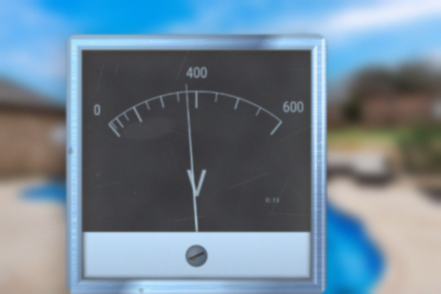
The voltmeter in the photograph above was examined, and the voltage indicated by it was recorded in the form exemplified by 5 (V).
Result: 375 (V)
